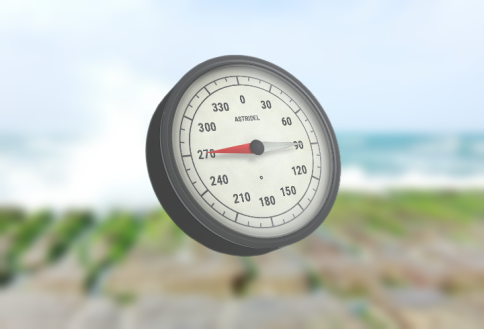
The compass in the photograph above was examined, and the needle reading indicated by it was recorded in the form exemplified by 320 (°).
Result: 270 (°)
